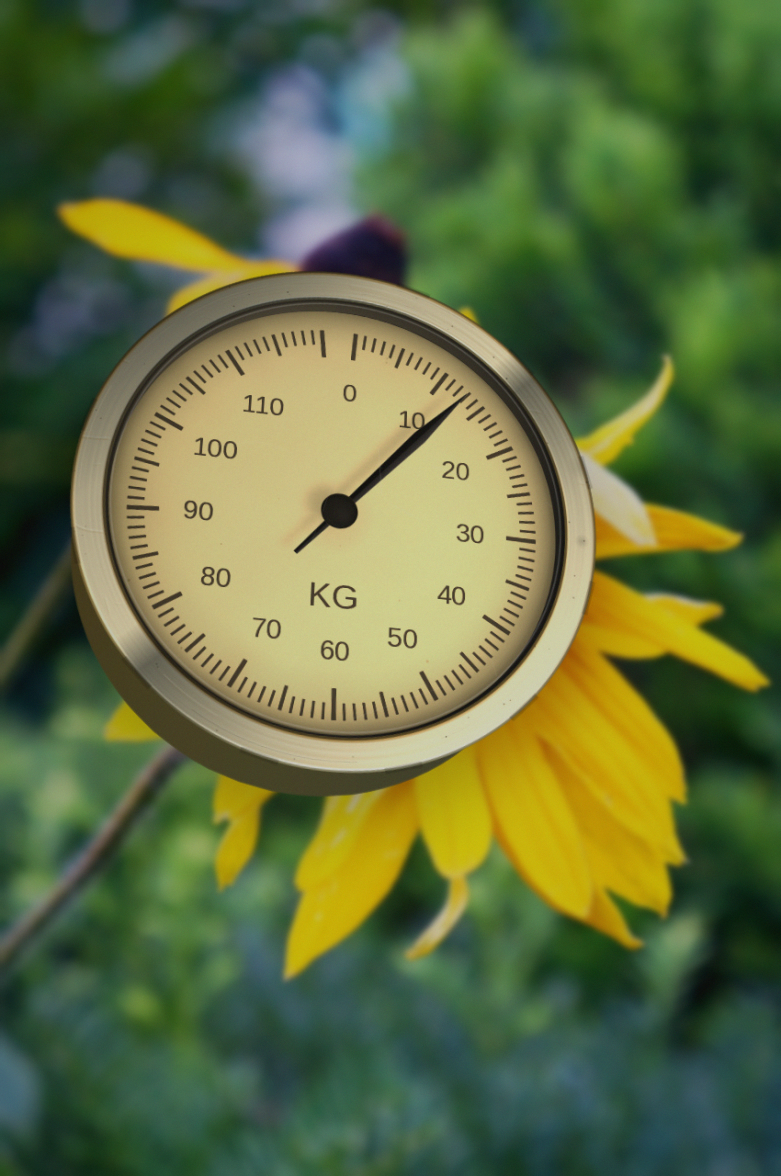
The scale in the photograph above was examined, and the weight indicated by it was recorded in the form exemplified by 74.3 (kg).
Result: 13 (kg)
